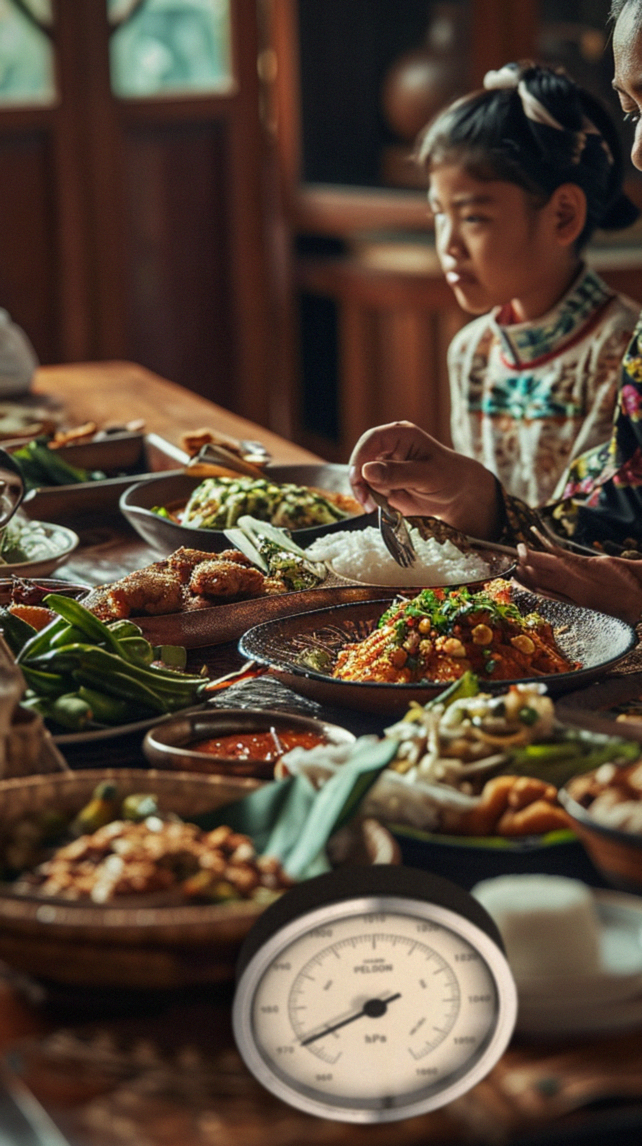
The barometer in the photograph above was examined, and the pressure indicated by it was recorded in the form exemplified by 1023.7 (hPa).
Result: 970 (hPa)
